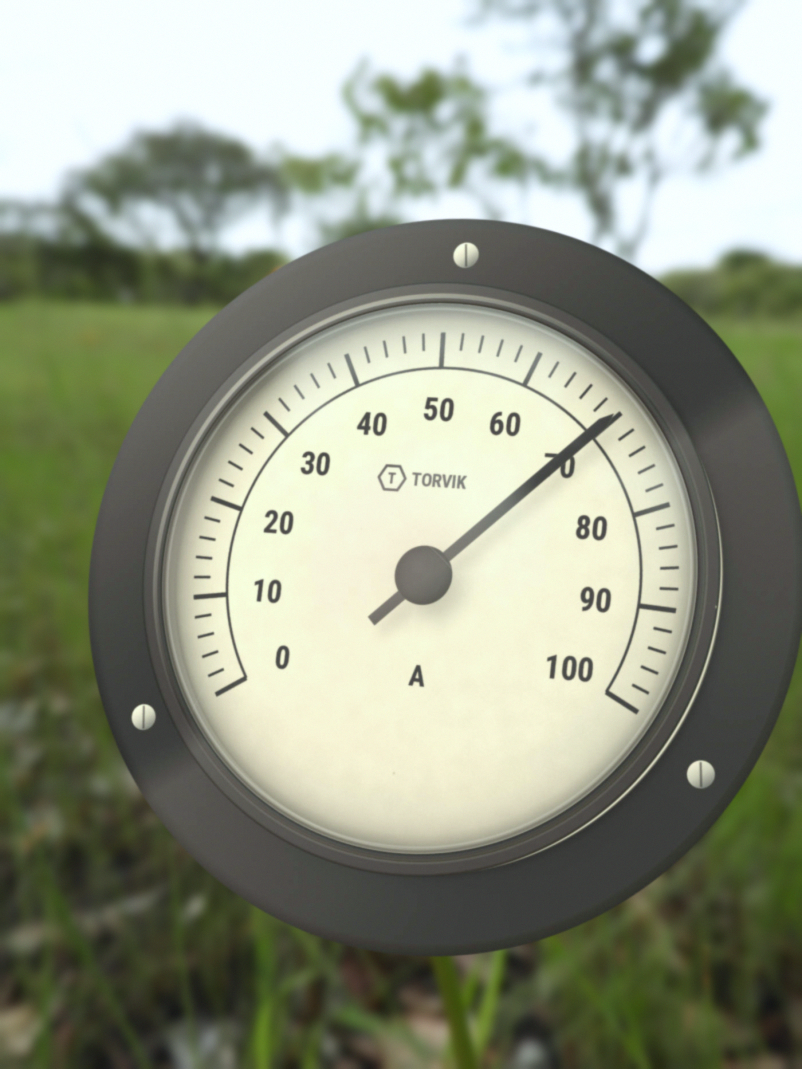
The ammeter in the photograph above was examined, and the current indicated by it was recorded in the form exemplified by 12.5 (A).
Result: 70 (A)
